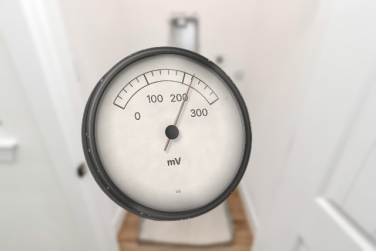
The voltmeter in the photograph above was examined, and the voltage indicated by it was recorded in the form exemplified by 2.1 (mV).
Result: 220 (mV)
